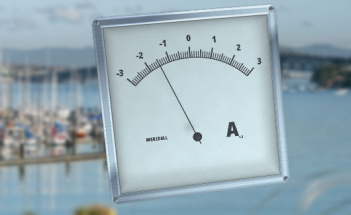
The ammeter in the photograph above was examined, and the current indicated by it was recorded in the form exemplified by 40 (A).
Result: -1.5 (A)
